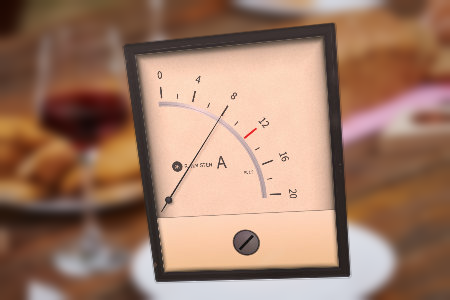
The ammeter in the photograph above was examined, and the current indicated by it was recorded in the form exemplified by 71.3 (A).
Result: 8 (A)
